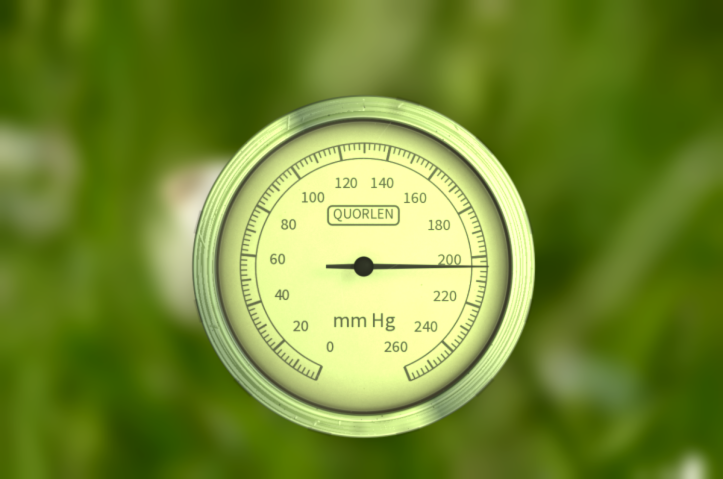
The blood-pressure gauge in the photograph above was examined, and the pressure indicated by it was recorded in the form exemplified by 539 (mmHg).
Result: 204 (mmHg)
